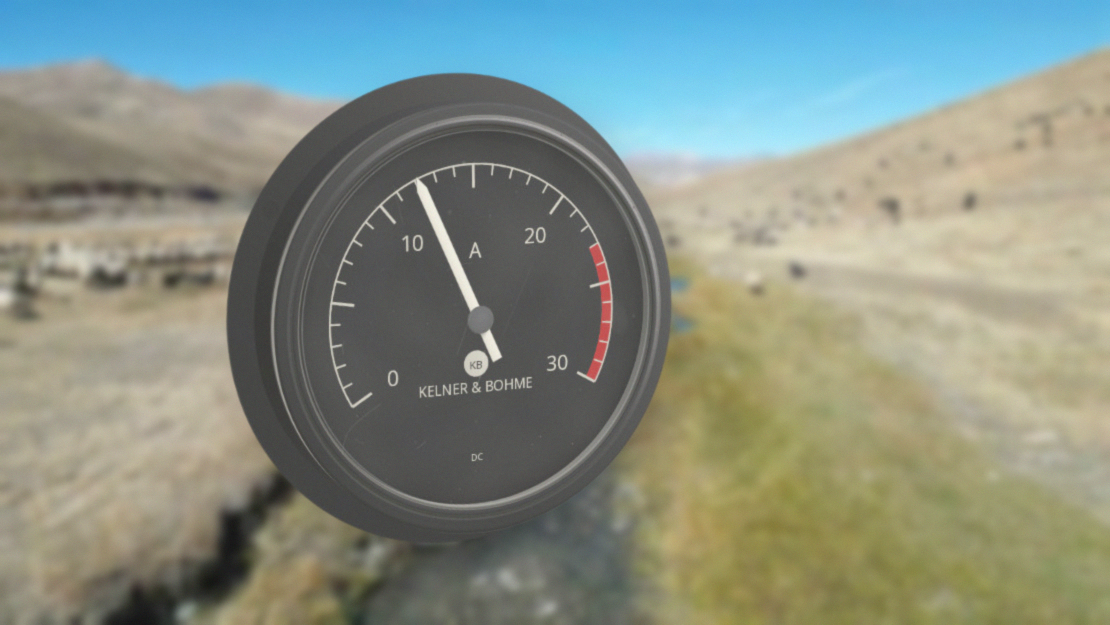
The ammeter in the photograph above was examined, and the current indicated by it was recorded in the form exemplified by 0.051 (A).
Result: 12 (A)
